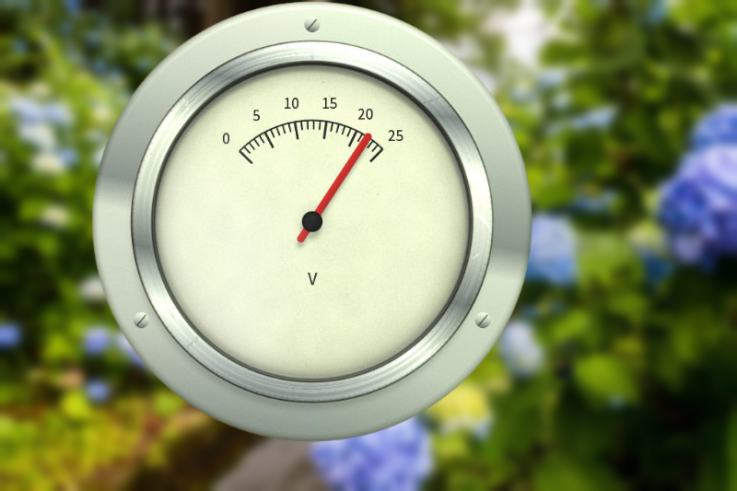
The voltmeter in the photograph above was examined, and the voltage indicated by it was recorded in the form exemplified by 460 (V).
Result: 22 (V)
